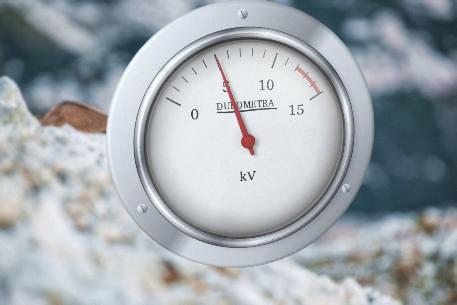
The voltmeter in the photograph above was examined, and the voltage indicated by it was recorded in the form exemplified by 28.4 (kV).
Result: 5 (kV)
